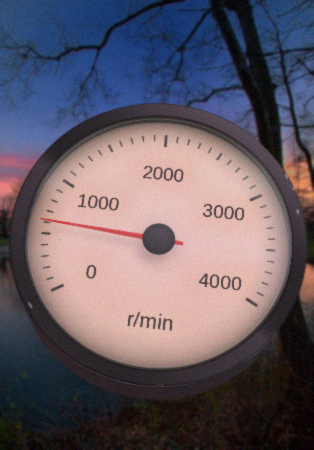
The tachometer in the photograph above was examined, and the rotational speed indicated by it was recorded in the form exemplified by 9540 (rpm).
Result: 600 (rpm)
